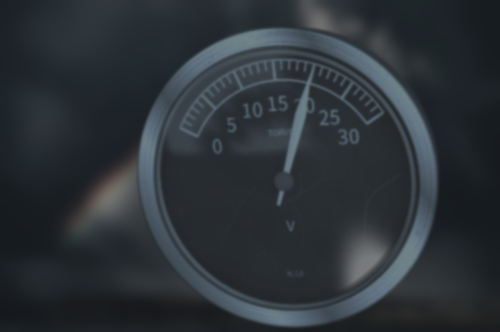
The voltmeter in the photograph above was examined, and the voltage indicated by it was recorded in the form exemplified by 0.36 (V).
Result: 20 (V)
